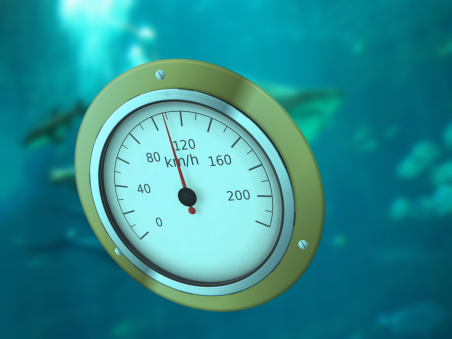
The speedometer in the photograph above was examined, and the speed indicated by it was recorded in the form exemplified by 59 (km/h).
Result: 110 (km/h)
